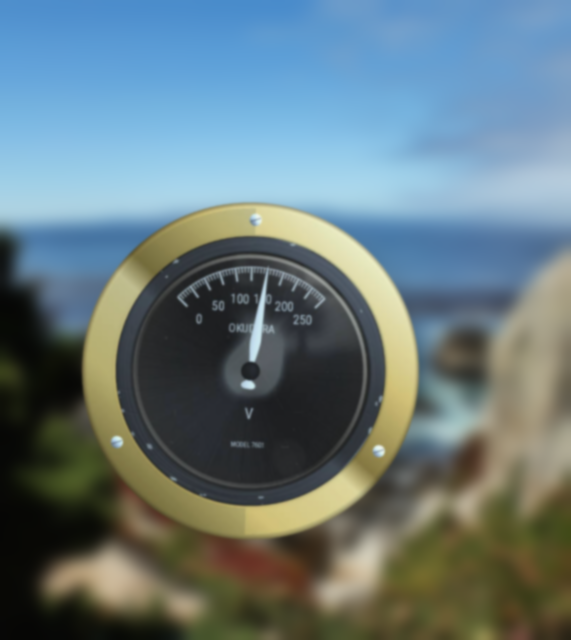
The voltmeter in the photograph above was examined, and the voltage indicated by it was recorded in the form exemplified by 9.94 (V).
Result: 150 (V)
